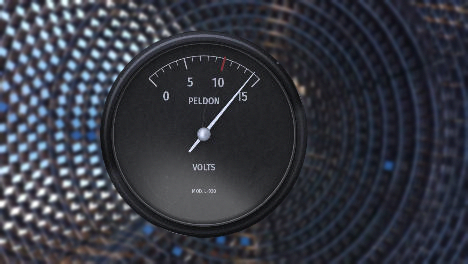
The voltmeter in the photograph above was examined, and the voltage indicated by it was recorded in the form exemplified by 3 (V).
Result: 14 (V)
